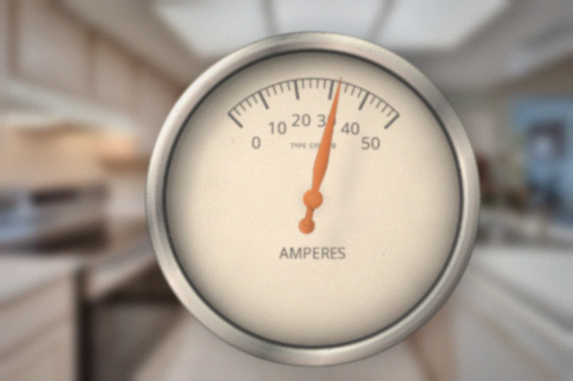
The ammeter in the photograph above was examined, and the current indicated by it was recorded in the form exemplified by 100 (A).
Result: 32 (A)
